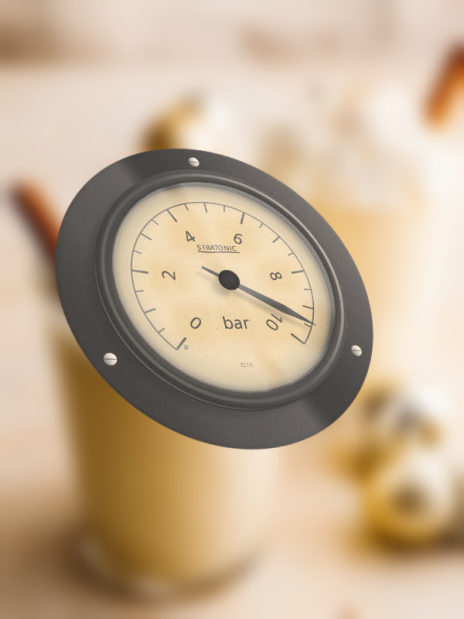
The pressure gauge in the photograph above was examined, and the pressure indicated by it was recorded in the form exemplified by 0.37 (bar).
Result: 9.5 (bar)
